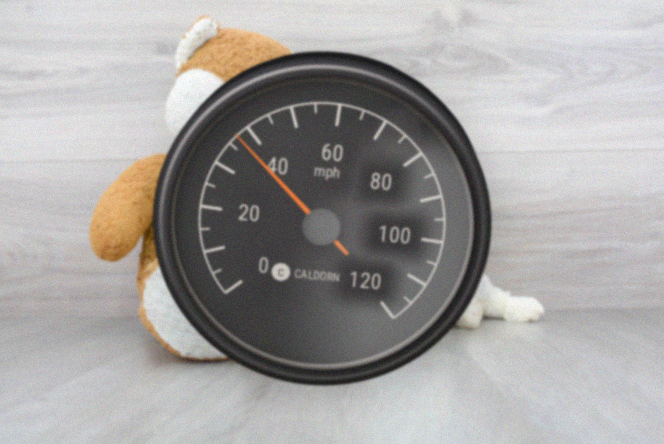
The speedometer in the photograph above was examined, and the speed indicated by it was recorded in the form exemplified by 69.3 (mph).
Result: 37.5 (mph)
